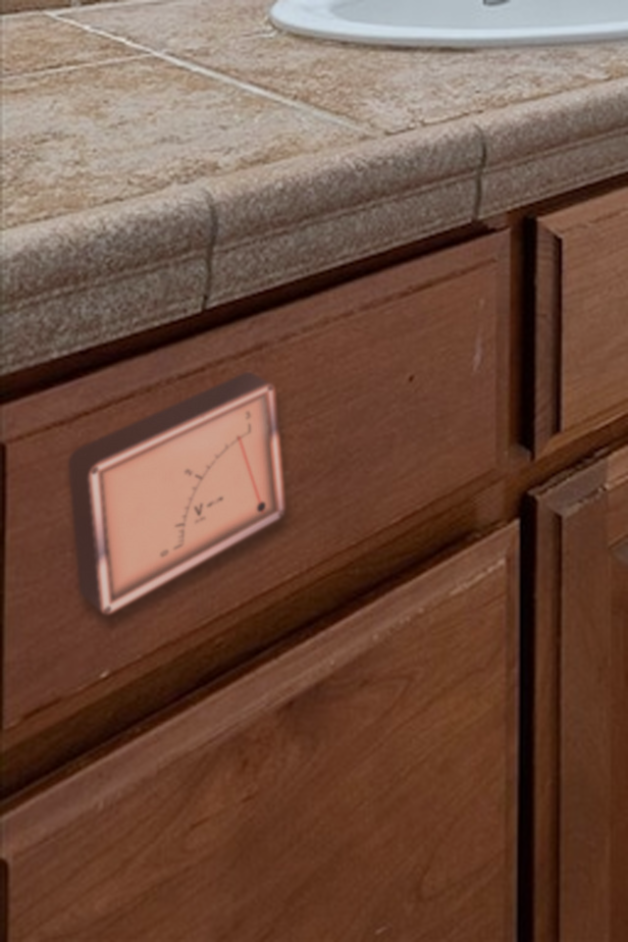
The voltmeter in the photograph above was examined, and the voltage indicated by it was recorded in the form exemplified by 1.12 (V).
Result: 2.8 (V)
